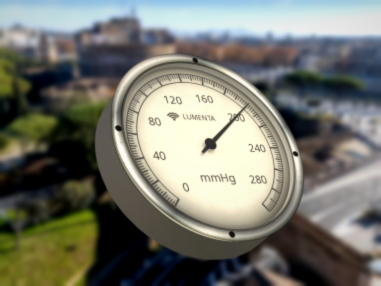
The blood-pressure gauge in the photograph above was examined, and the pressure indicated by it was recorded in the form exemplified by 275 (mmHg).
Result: 200 (mmHg)
